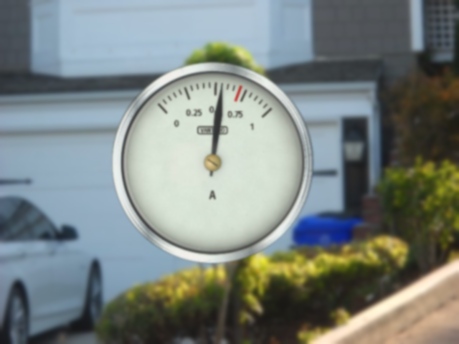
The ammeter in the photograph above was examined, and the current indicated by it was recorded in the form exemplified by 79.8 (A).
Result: 0.55 (A)
